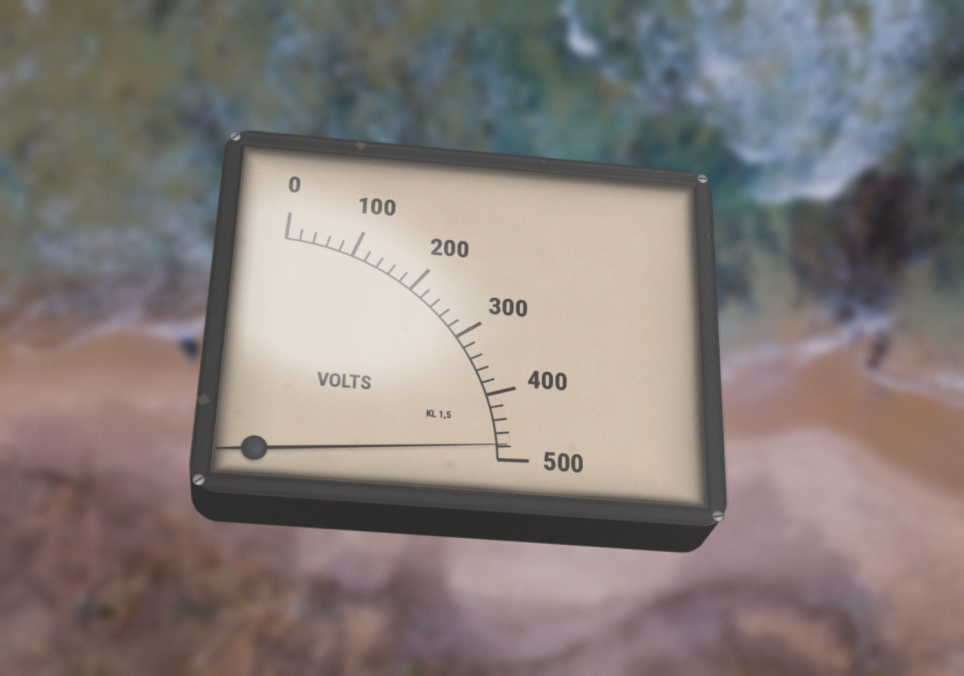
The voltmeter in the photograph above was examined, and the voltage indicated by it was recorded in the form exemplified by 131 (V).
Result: 480 (V)
